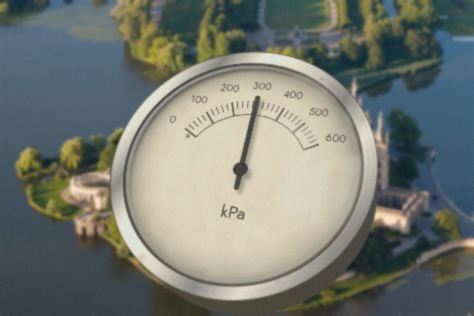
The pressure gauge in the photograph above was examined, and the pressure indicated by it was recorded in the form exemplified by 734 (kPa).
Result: 300 (kPa)
